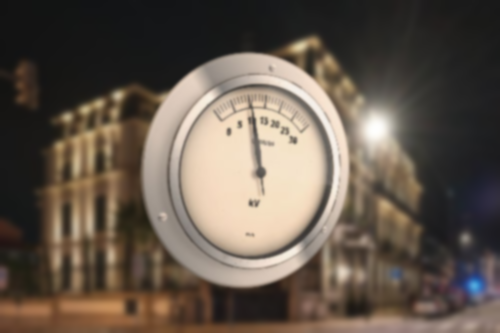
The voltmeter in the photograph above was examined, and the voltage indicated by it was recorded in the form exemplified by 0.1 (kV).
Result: 10 (kV)
